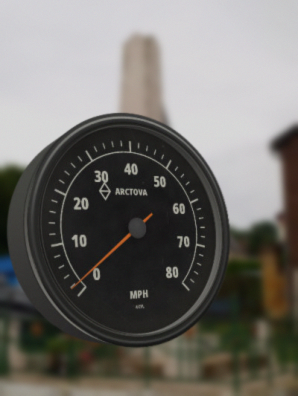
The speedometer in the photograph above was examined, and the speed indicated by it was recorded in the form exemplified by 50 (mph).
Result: 2 (mph)
